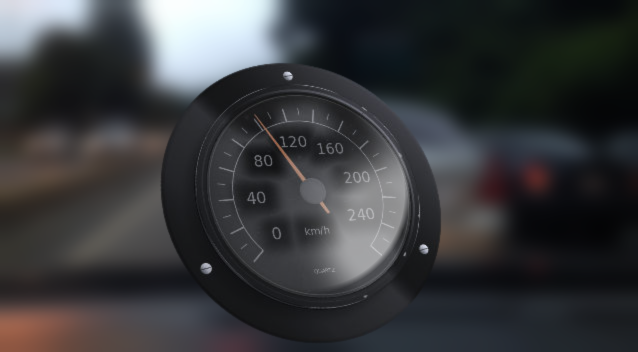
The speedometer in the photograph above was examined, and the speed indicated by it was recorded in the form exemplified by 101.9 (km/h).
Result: 100 (km/h)
